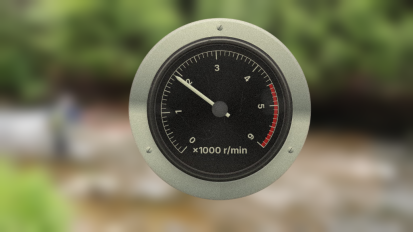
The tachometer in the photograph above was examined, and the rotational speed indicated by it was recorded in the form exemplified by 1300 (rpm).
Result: 1900 (rpm)
